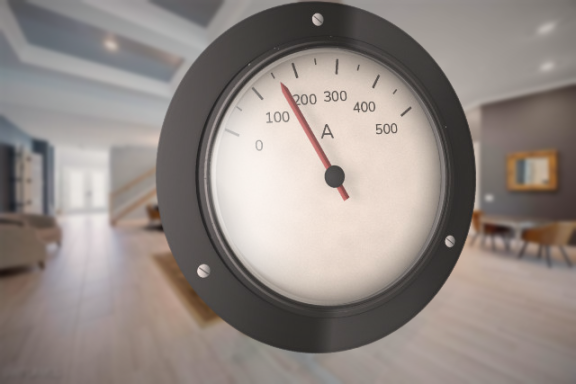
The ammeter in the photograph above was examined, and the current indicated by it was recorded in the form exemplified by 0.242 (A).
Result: 150 (A)
